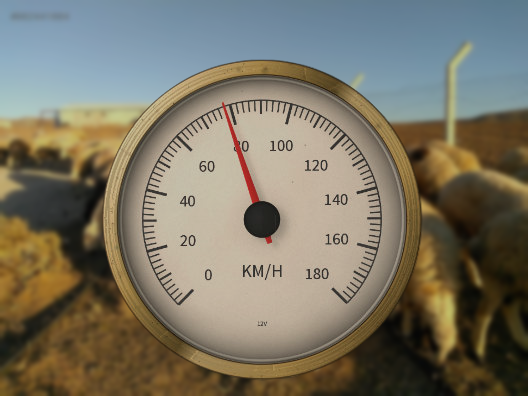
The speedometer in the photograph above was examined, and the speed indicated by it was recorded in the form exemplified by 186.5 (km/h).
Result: 78 (km/h)
